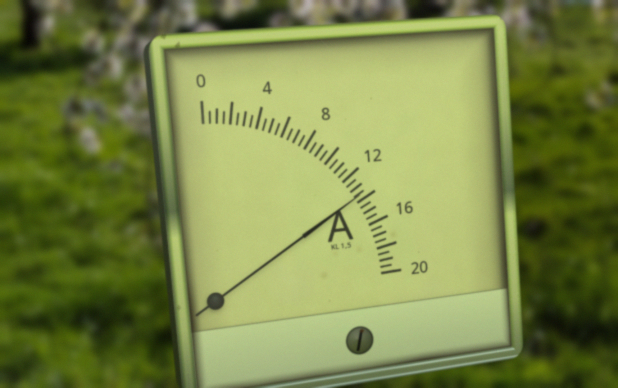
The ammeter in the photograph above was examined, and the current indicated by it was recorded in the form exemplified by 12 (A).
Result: 13.5 (A)
